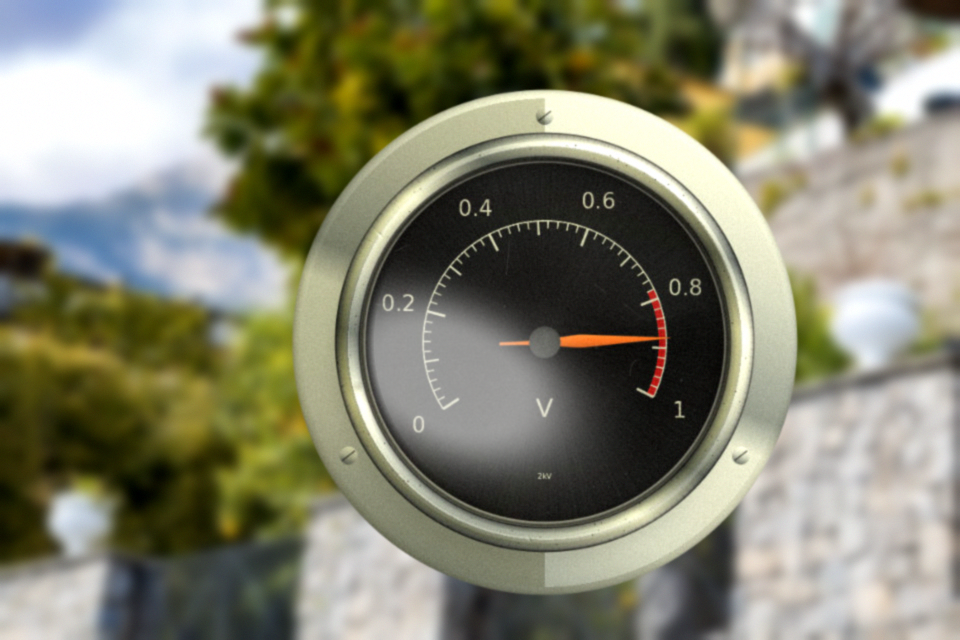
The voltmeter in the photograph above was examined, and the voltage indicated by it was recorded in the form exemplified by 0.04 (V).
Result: 0.88 (V)
